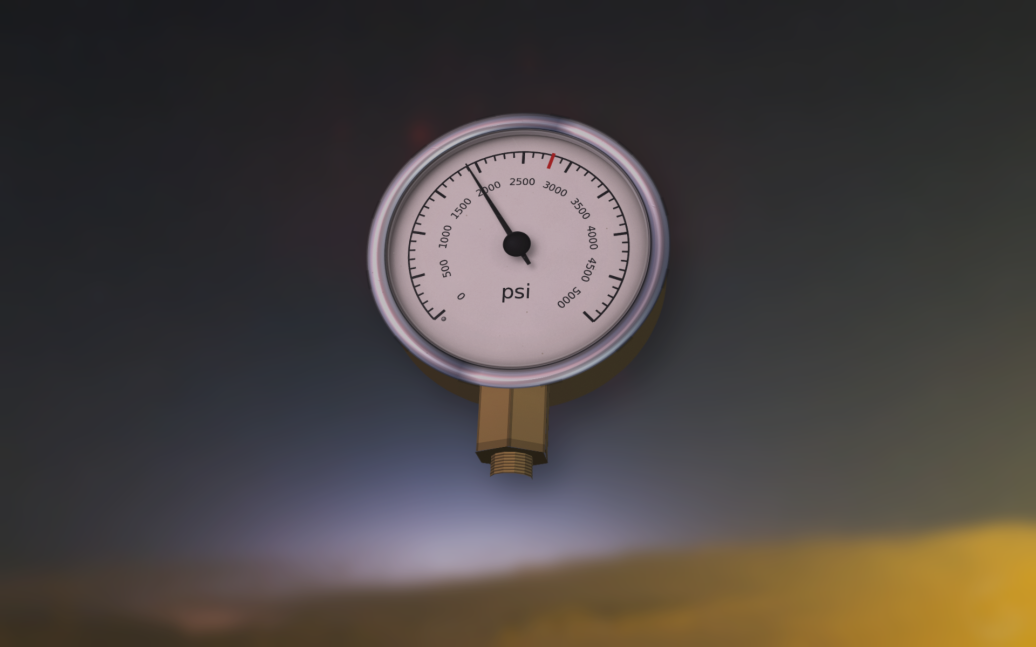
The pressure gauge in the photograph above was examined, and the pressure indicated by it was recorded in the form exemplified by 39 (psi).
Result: 1900 (psi)
